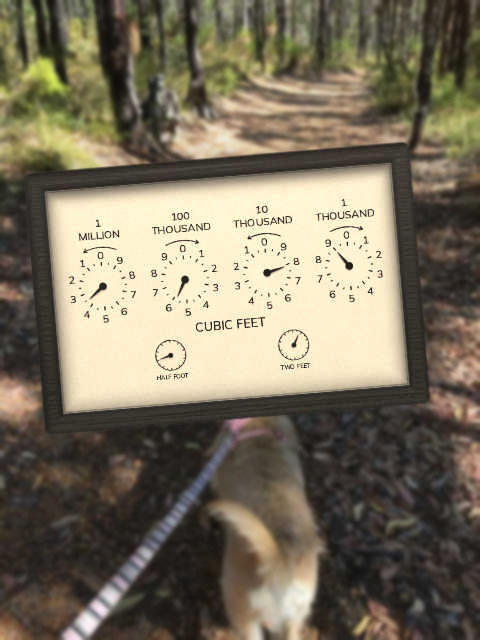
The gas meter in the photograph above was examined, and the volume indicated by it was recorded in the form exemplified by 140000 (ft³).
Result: 357900 (ft³)
